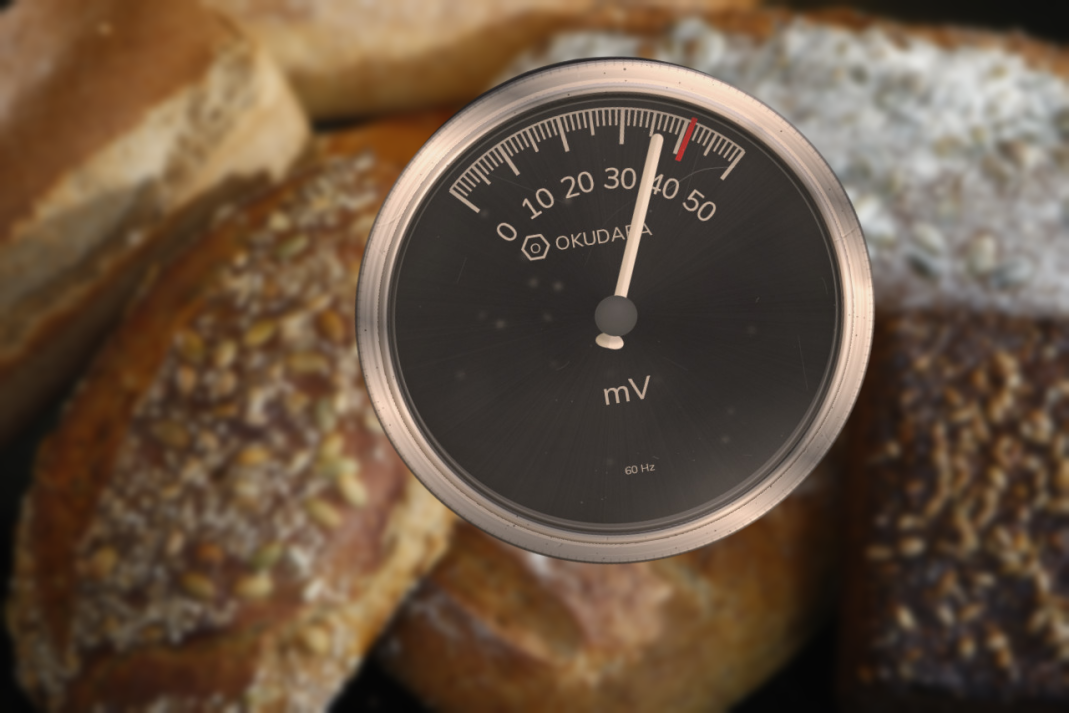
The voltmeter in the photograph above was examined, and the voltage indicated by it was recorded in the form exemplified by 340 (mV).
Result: 36 (mV)
